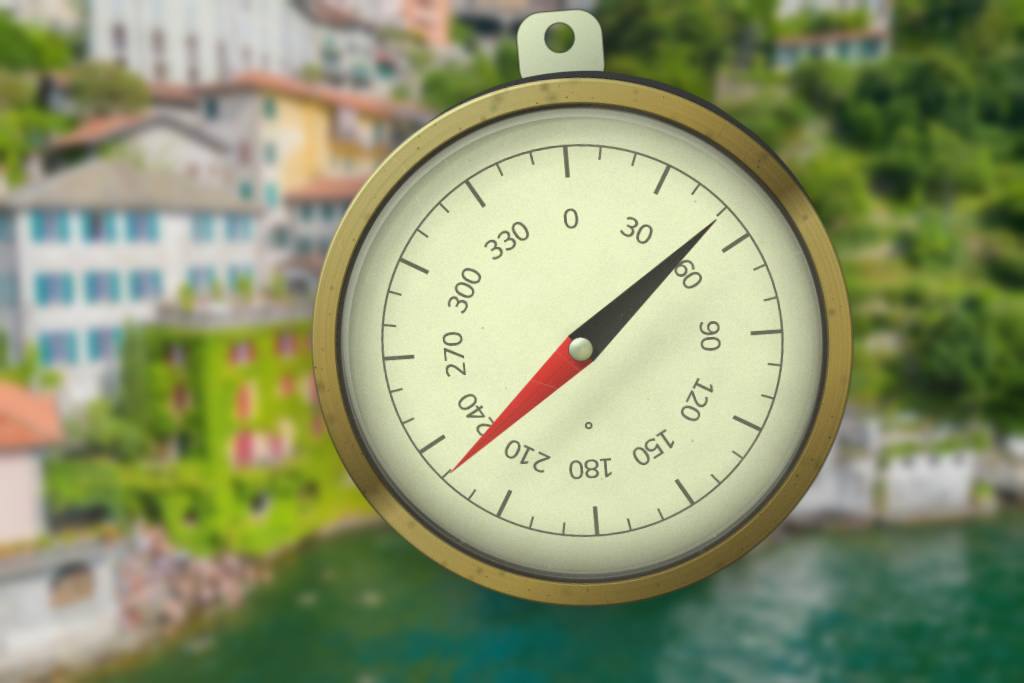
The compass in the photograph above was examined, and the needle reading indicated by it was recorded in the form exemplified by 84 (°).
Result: 230 (°)
